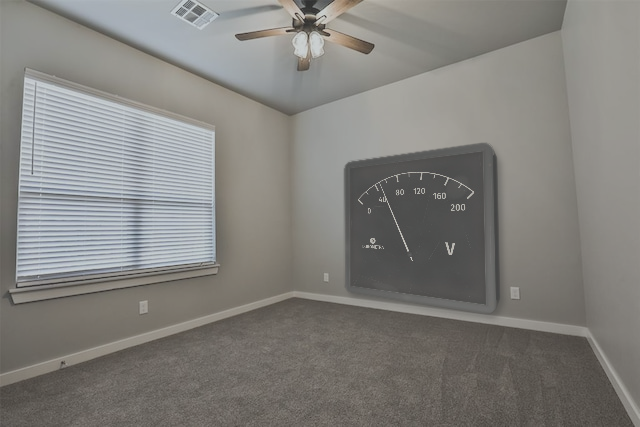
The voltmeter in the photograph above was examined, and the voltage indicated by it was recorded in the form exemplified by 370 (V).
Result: 50 (V)
